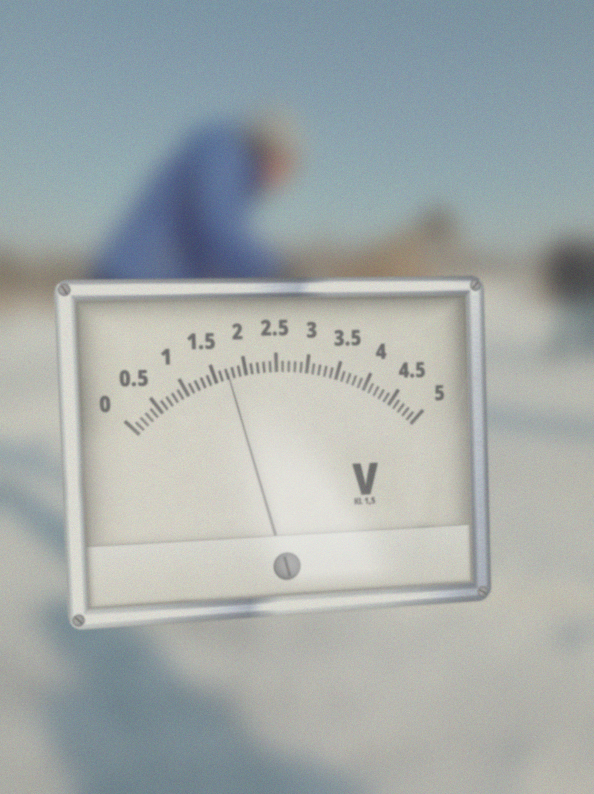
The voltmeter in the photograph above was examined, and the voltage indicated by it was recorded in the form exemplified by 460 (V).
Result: 1.7 (V)
